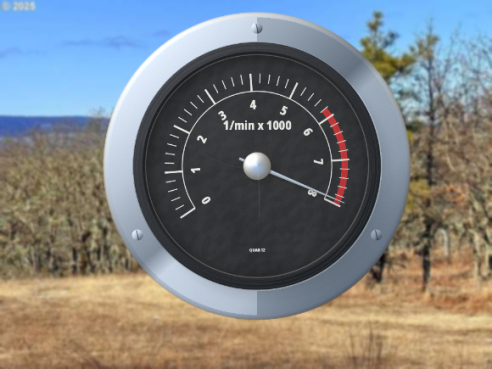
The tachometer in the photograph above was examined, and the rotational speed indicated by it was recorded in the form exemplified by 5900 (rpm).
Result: 7900 (rpm)
